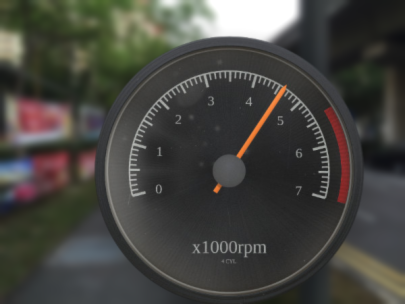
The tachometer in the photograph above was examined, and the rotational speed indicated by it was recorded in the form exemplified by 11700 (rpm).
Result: 4600 (rpm)
